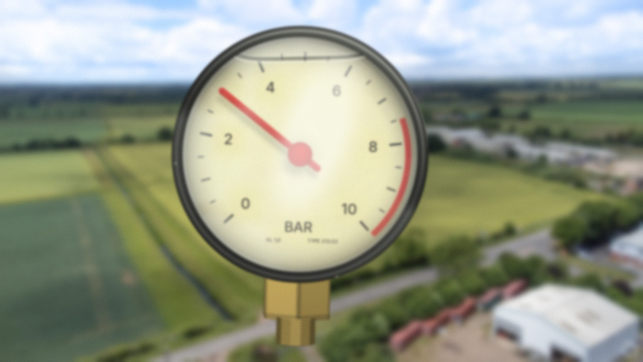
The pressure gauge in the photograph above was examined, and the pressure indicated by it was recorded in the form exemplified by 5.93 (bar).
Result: 3 (bar)
